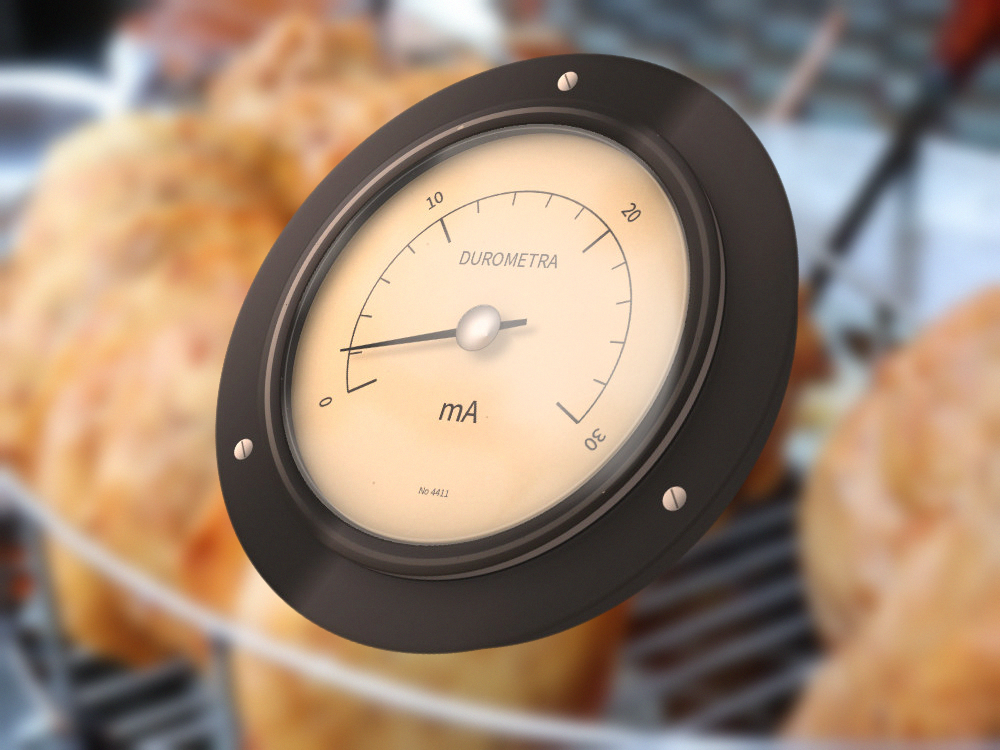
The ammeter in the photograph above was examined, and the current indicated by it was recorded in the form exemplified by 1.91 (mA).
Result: 2 (mA)
